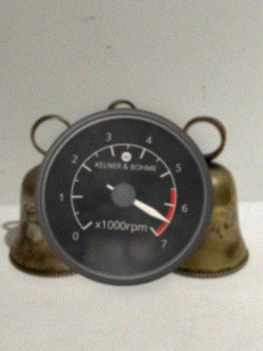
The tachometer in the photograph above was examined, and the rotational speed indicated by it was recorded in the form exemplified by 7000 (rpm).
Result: 6500 (rpm)
